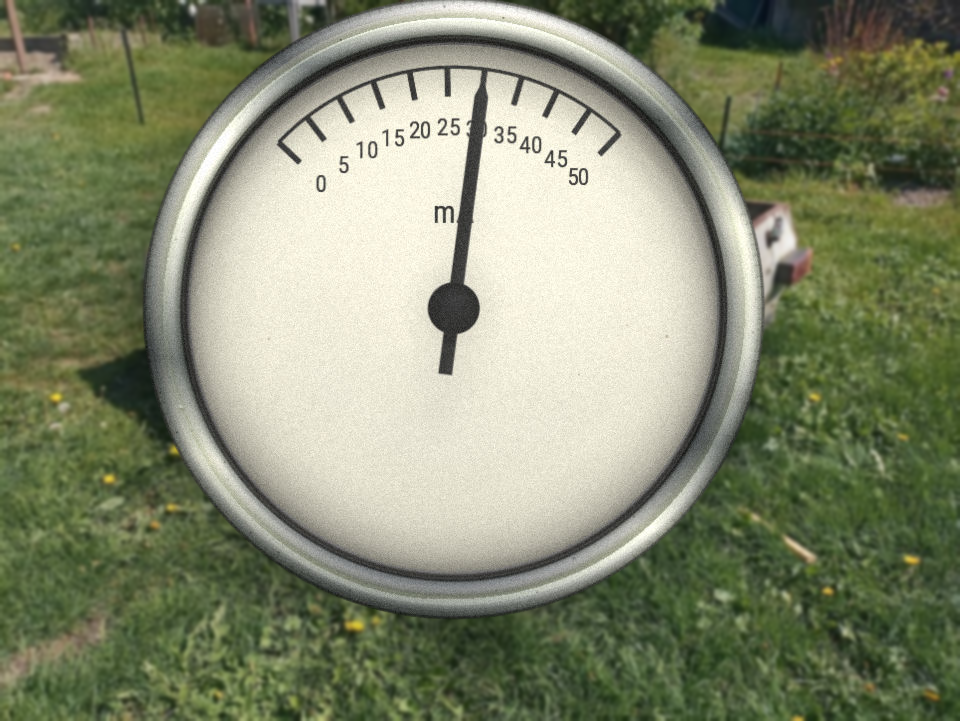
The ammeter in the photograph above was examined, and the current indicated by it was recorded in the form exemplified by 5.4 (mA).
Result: 30 (mA)
